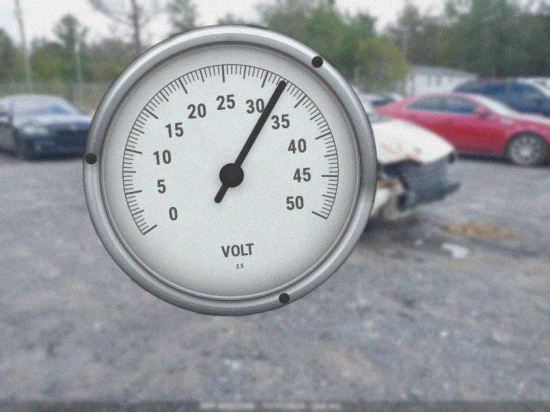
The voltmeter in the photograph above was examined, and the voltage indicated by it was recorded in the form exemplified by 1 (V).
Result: 32 (V)
